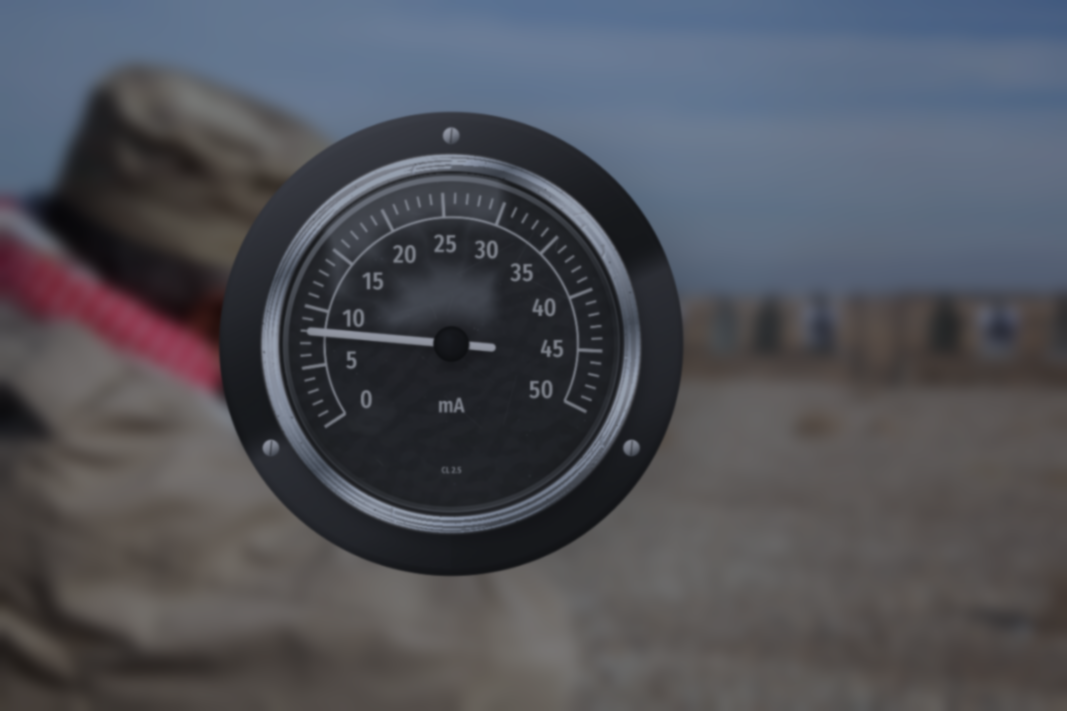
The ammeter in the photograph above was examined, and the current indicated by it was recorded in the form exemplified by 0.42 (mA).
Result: 8 (mA)
